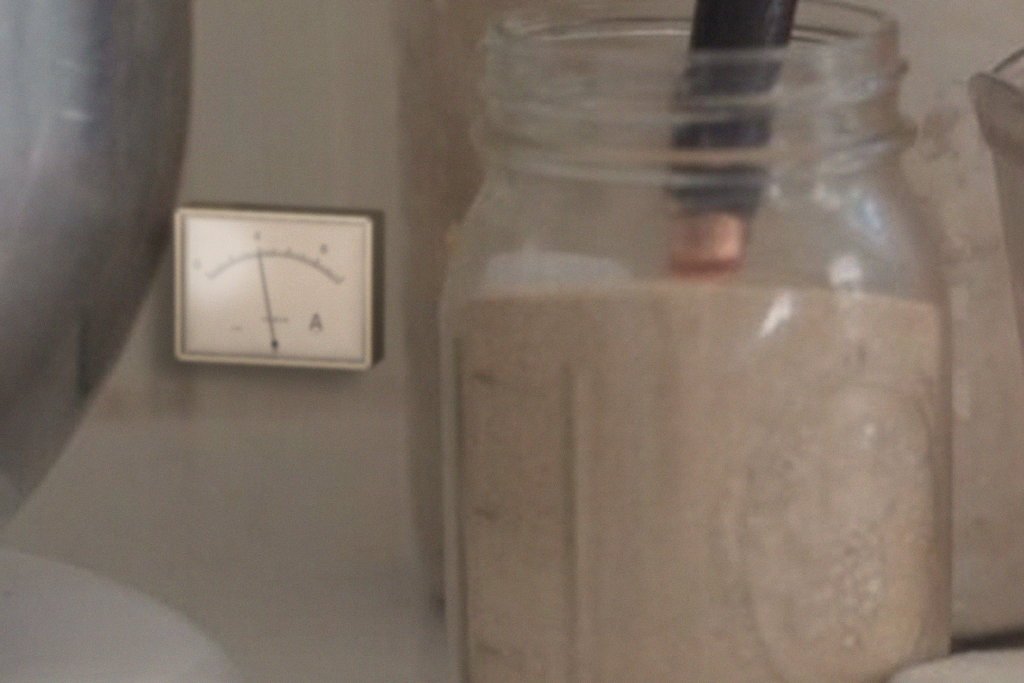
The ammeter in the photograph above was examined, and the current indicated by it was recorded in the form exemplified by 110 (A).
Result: 4 (A)
